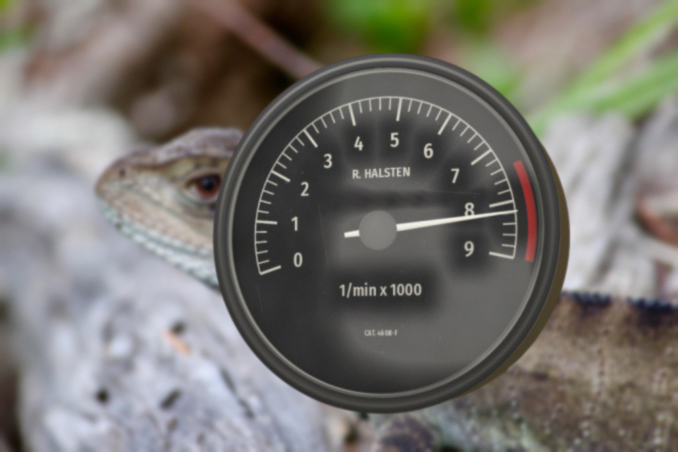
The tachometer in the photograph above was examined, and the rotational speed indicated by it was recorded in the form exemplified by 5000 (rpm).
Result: 8200 (rpm)
